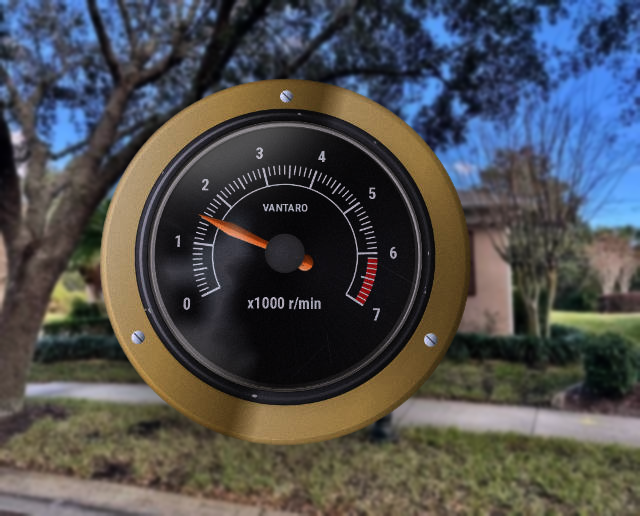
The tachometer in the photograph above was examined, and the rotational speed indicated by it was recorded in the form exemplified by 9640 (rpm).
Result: 1500 (rpm)
